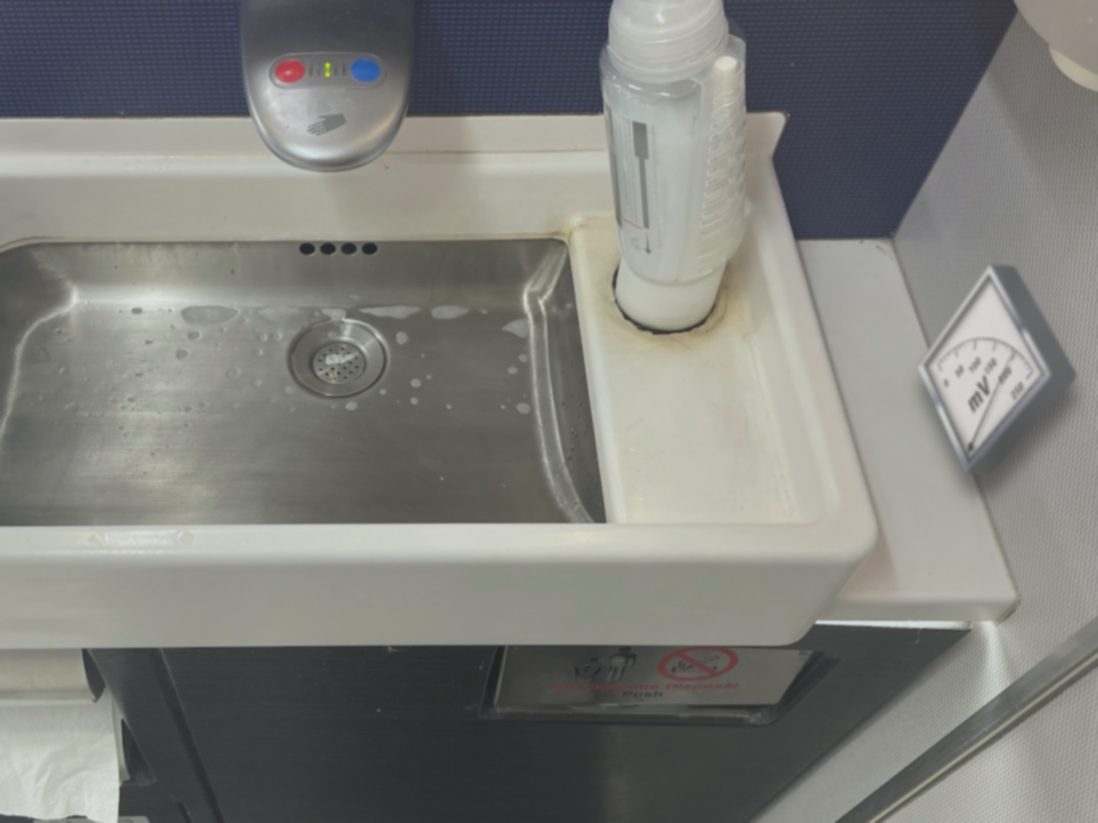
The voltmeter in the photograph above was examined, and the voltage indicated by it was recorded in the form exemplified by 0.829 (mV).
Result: 200 (mV)
